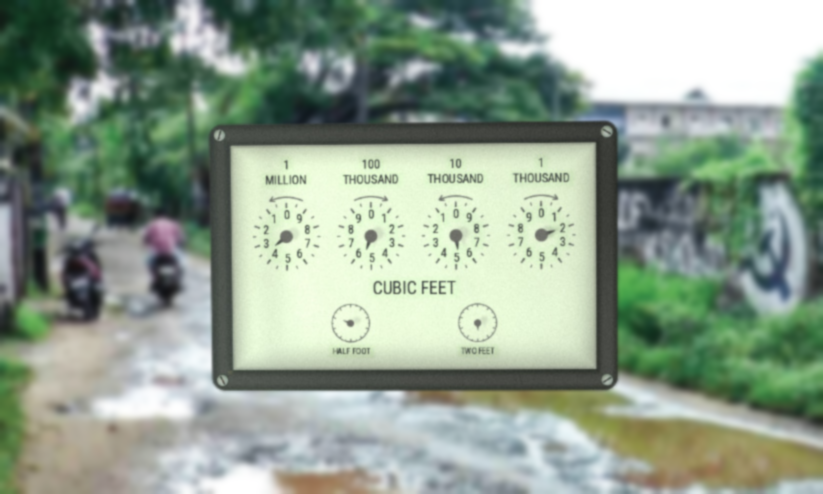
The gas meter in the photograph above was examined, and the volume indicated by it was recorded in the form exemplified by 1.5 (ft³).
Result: 355200 (ft³)
